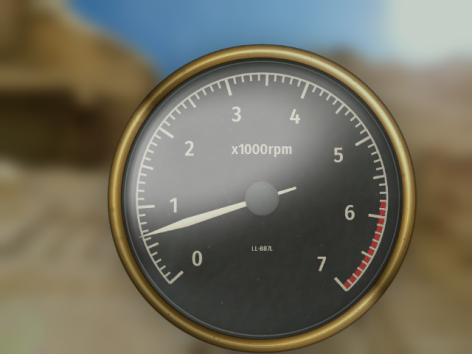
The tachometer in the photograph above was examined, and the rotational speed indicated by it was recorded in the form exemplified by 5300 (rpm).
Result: 650 (rpm)
